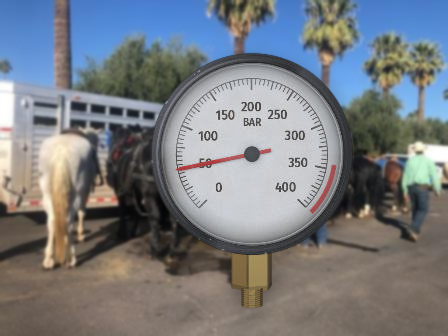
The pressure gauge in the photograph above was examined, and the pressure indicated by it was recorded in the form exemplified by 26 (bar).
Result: 50 (bar)
